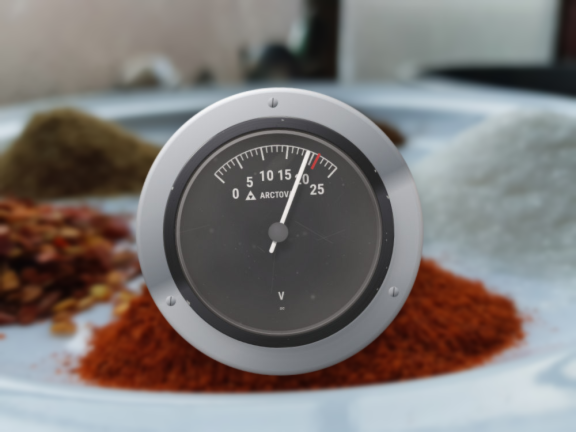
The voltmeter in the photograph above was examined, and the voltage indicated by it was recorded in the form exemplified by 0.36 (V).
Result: 19 (V)
